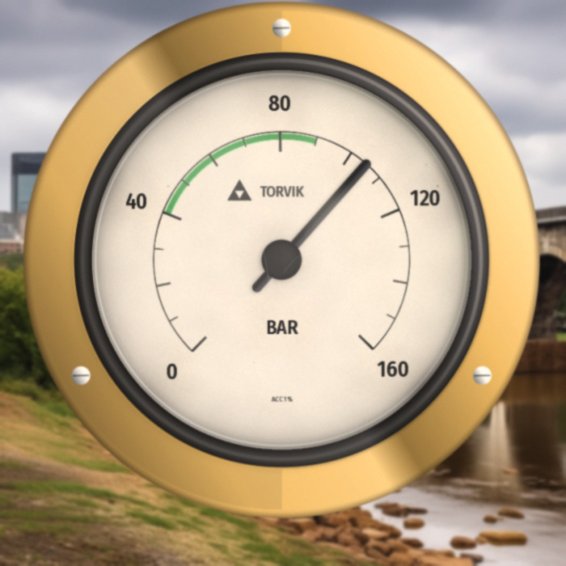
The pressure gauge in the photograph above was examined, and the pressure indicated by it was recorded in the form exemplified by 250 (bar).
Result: 105 (bar)
